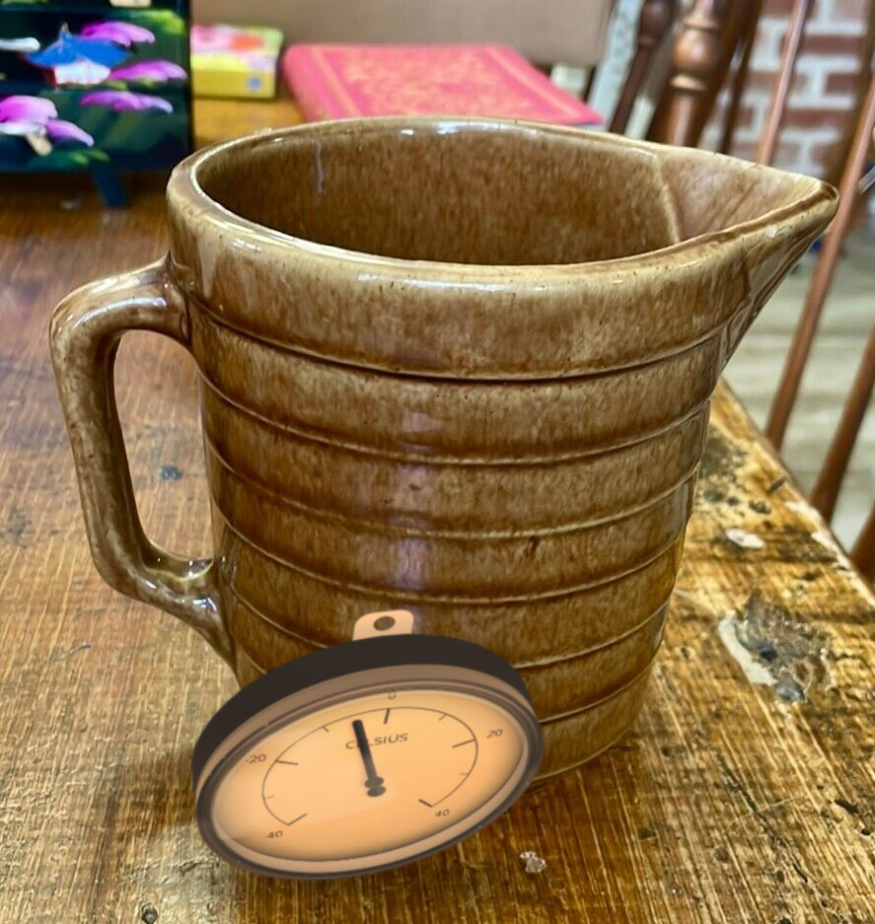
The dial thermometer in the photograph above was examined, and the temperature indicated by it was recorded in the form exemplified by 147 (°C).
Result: -5 (°C)
